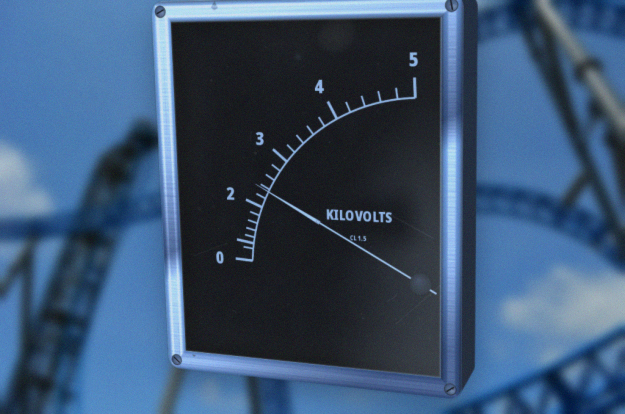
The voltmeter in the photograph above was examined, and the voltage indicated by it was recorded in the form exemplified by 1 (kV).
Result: 2.4 (kV)
